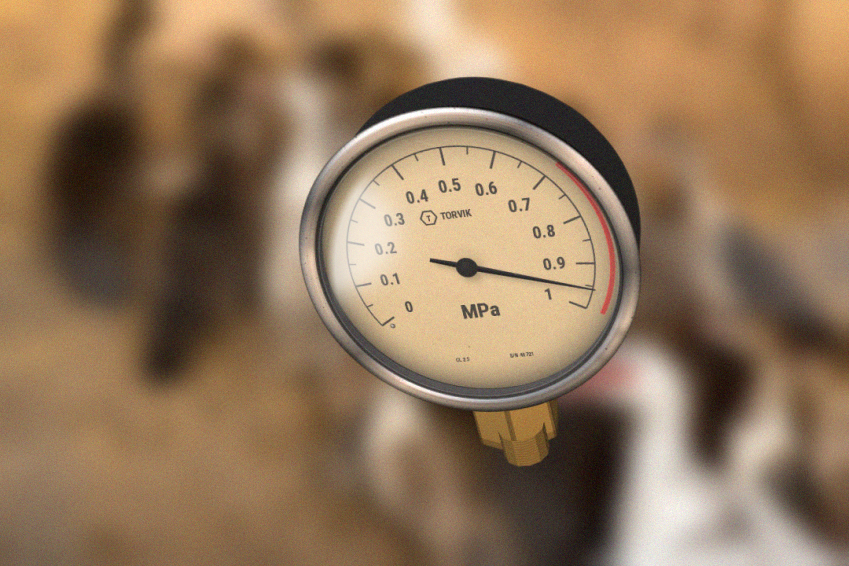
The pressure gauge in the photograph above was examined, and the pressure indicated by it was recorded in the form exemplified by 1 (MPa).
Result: 0.95 (MPa)
